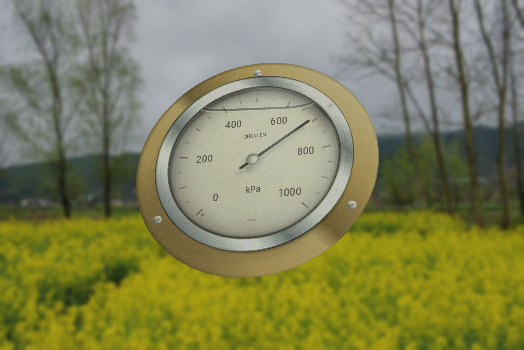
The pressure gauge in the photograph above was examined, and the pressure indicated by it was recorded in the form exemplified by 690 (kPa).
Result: 700 (kPa)
